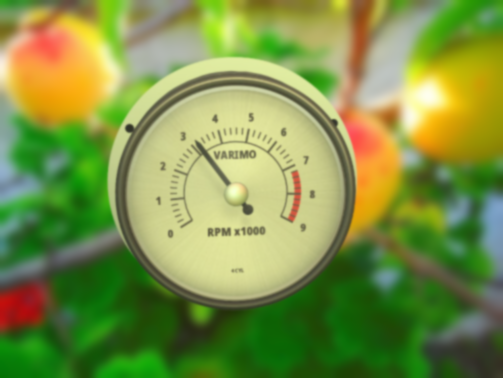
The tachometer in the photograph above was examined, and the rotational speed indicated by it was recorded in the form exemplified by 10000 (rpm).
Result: 3200 (rpm)
